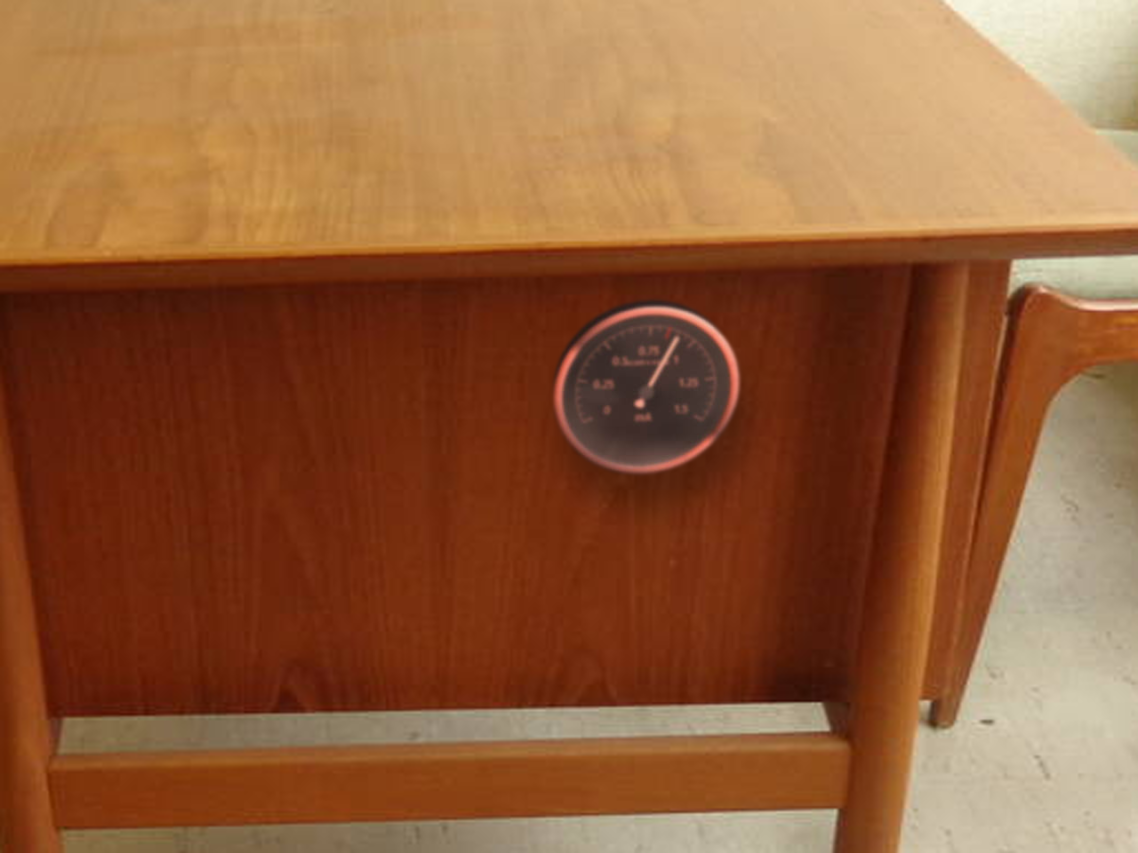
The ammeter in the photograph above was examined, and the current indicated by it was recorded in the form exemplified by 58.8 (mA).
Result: 0.9 (mA)
